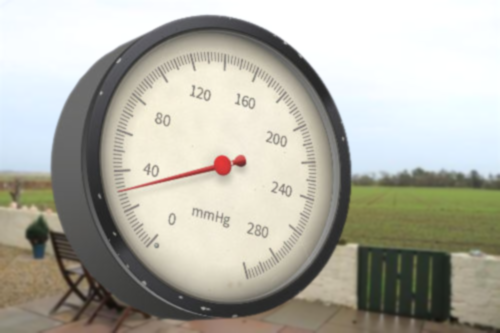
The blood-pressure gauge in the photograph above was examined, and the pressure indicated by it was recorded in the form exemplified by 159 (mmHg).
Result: 30 (mmHg)
